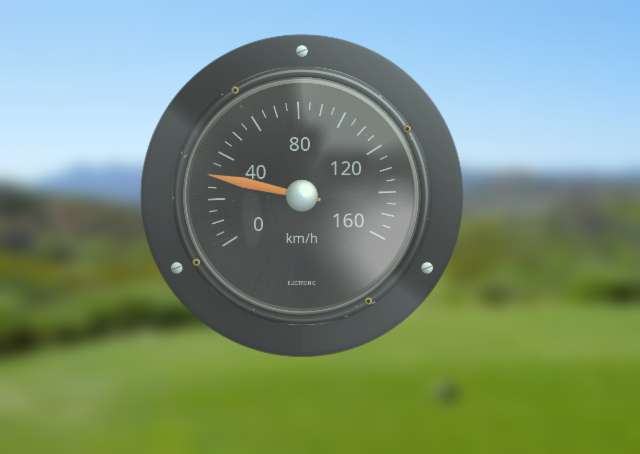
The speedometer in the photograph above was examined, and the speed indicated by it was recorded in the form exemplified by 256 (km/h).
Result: 30 (km/h)
